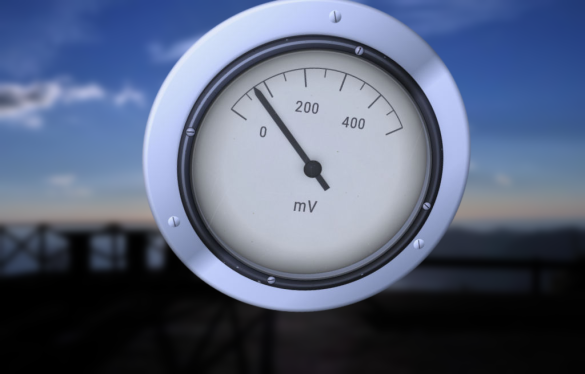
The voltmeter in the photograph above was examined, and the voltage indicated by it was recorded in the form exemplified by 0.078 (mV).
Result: 75 (mV)
